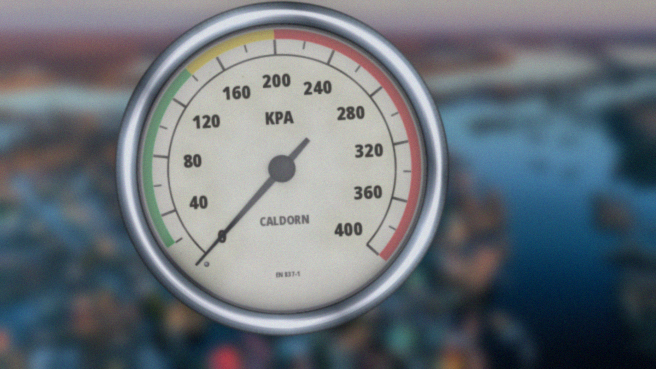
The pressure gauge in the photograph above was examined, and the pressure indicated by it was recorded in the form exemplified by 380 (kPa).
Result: 0 (kPa)
